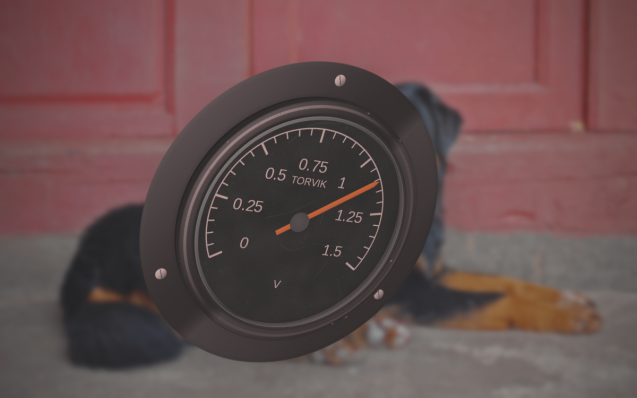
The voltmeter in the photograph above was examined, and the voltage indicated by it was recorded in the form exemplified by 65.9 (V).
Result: 1.1 (V)
